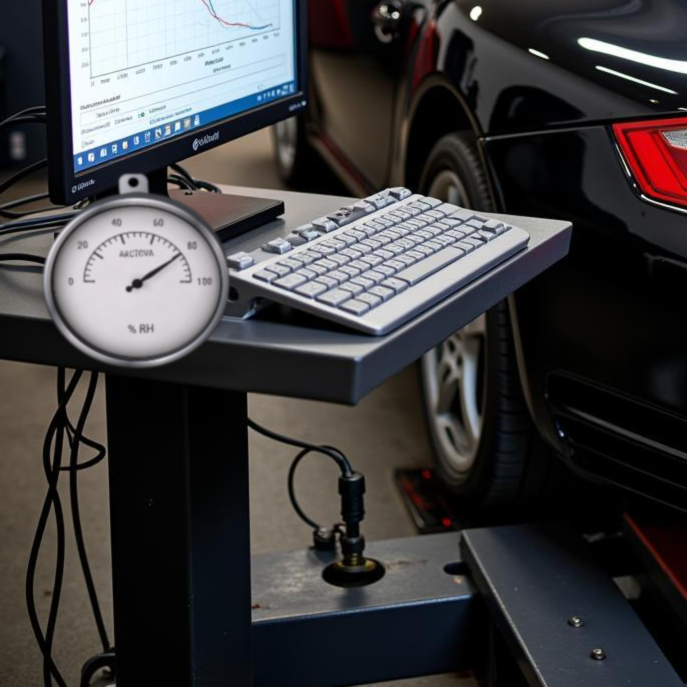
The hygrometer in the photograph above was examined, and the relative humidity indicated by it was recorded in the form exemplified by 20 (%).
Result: 80 (%)
